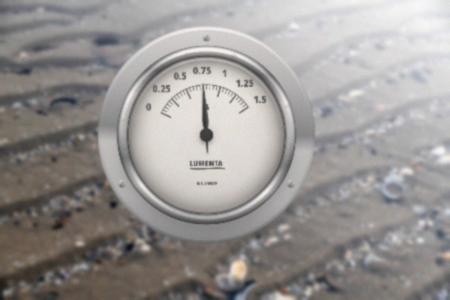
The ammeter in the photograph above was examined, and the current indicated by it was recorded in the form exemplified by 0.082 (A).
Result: 0.75 (A)
